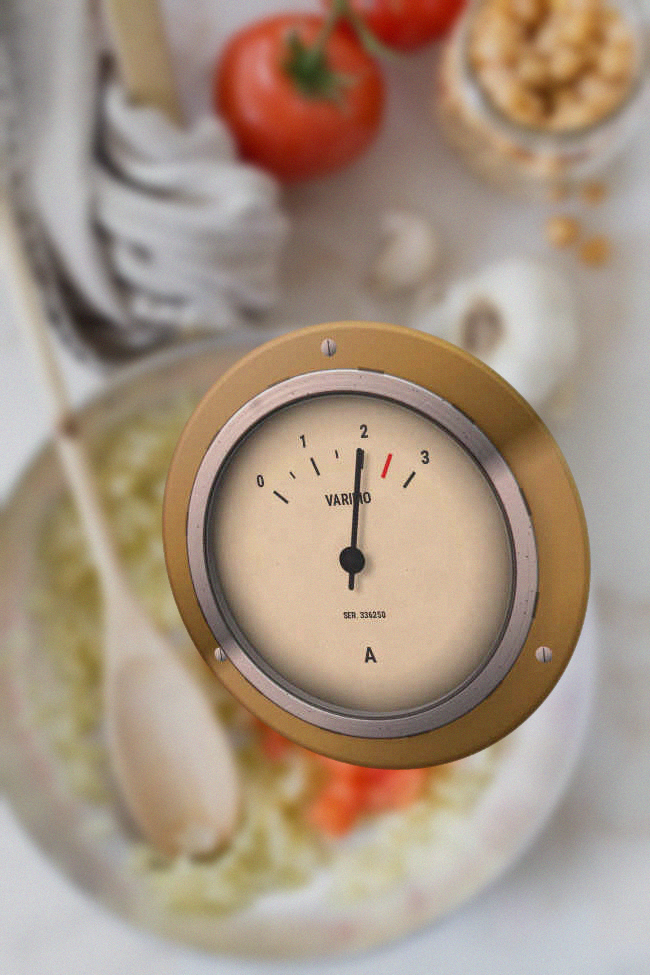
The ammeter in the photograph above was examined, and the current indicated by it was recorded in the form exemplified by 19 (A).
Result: 2 (A)
